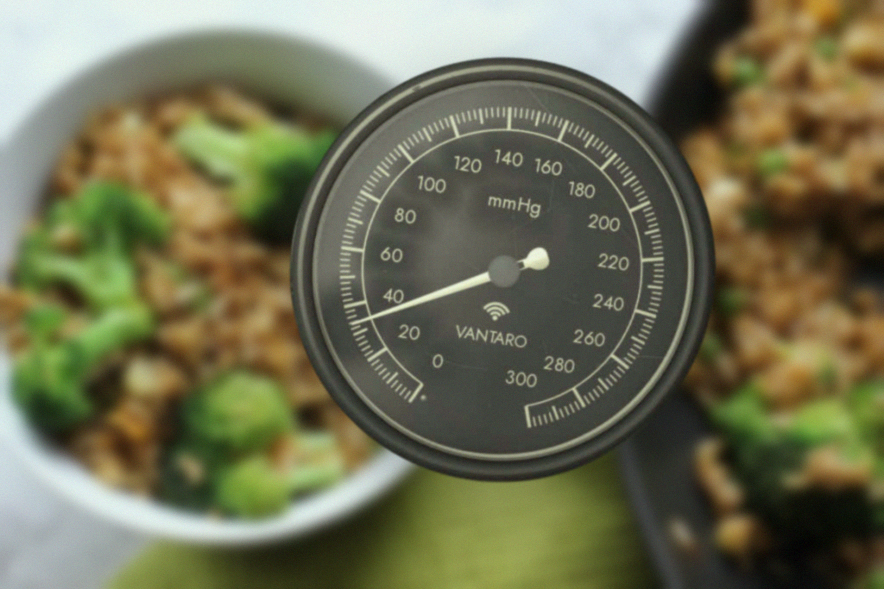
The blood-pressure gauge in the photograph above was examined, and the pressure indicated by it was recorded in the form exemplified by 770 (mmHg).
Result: 34 (mmHg)
